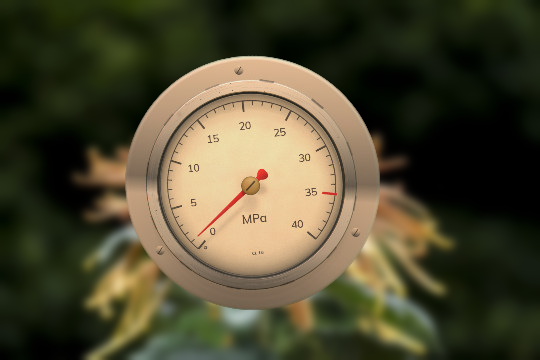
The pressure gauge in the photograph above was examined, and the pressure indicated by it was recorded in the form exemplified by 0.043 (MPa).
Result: 1 (MPa)
